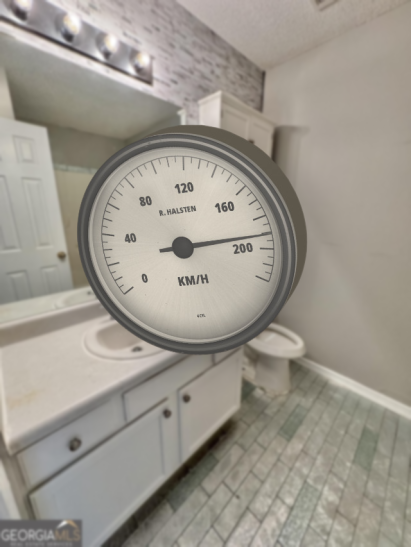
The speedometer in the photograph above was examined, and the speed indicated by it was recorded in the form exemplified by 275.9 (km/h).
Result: 190 (km/h)
